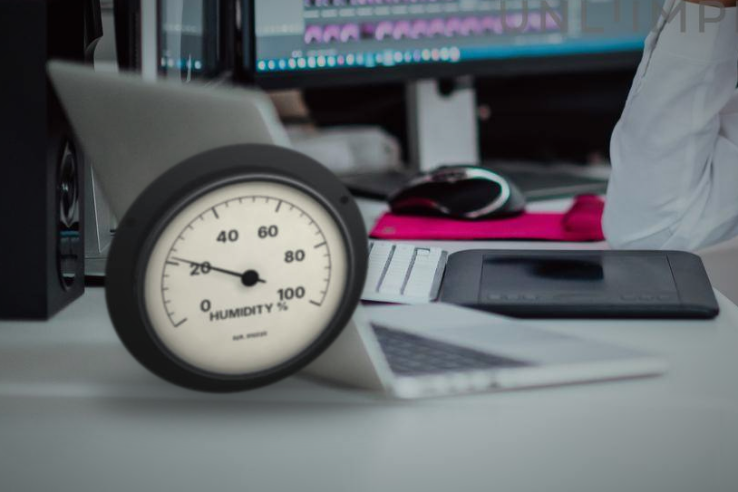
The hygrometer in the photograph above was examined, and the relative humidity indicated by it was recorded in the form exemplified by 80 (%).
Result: 22 (%)
